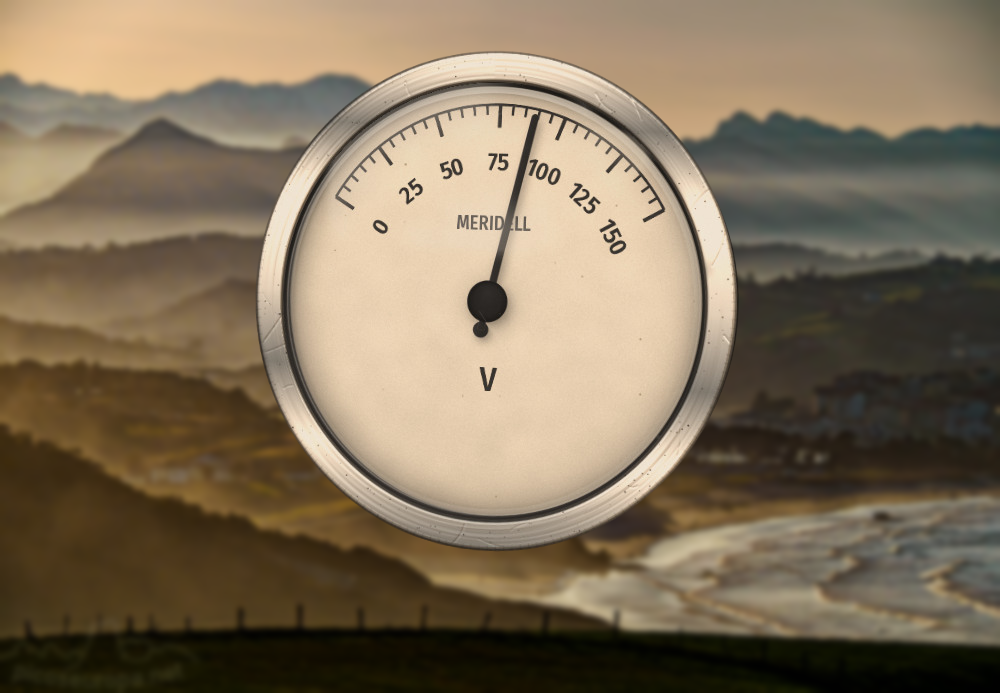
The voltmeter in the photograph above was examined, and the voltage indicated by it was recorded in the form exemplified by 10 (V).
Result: 90 (V)
